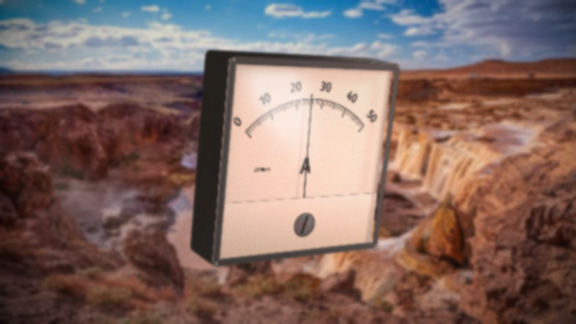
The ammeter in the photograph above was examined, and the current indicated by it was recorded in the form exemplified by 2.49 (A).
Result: 25 (A)
